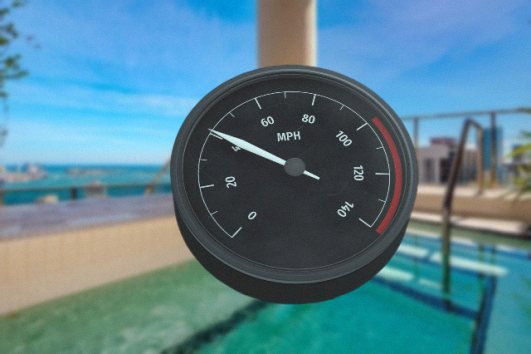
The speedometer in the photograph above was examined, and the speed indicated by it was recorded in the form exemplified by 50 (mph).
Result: 40 (mph)
